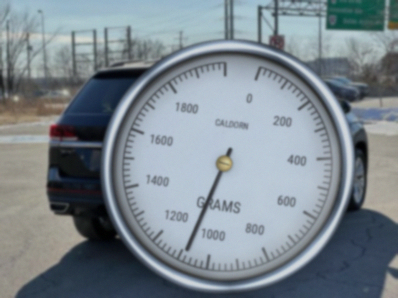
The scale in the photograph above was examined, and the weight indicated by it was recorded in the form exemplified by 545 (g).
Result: 1080 (g)
